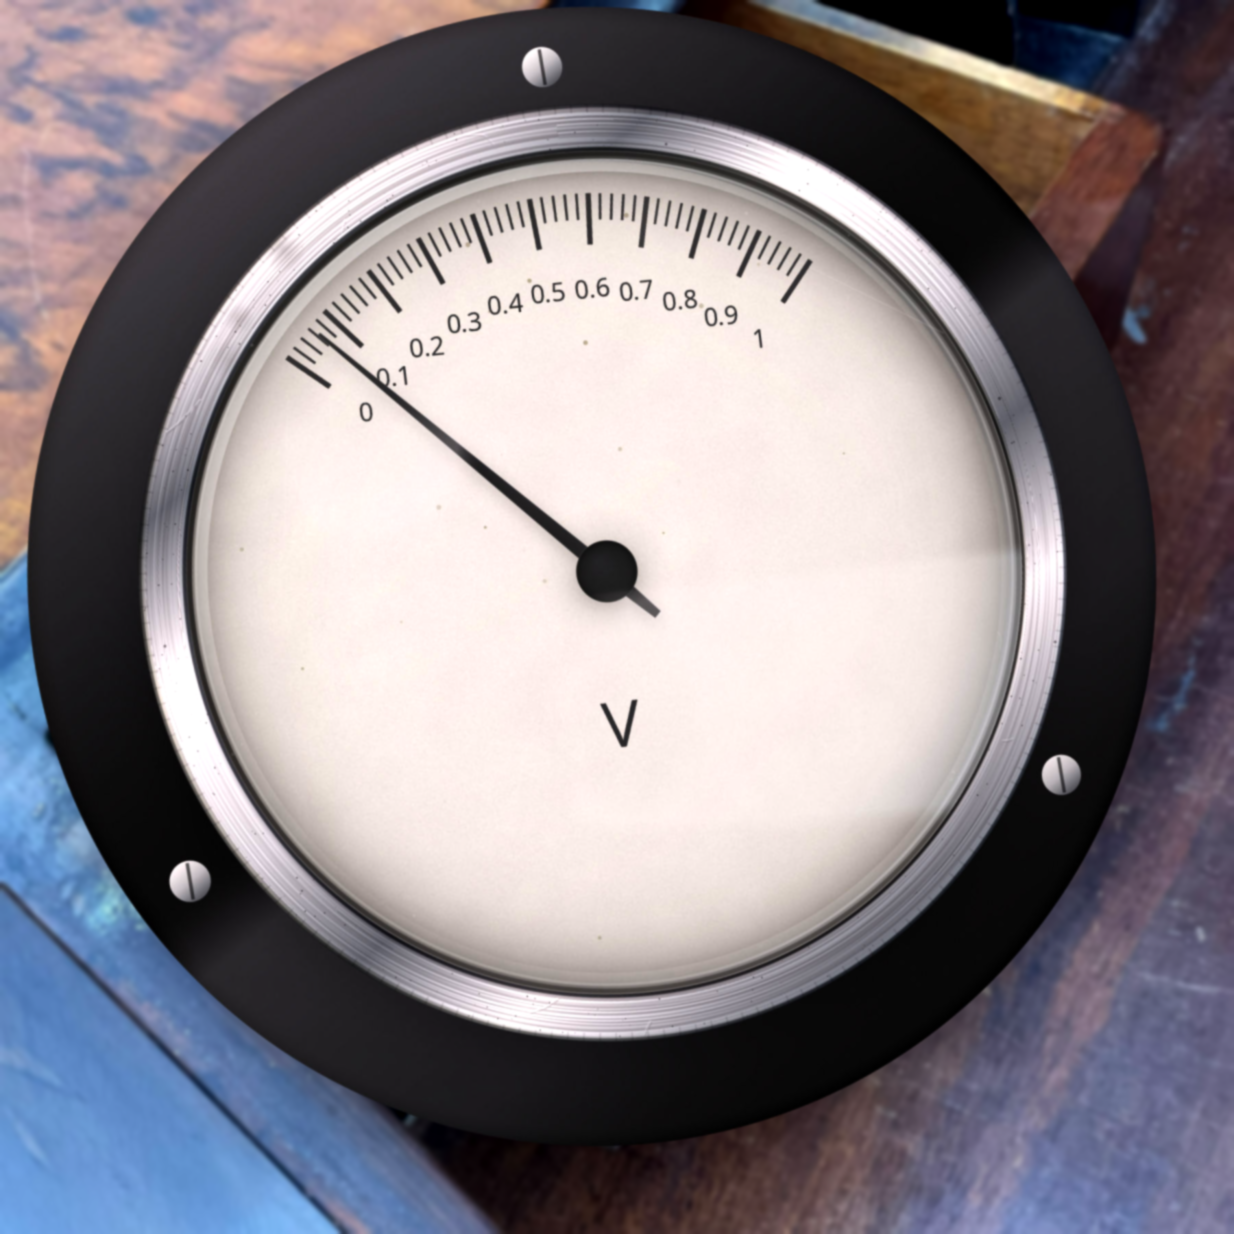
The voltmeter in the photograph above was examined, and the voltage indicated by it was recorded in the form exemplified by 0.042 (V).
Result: 0.06 (V)
